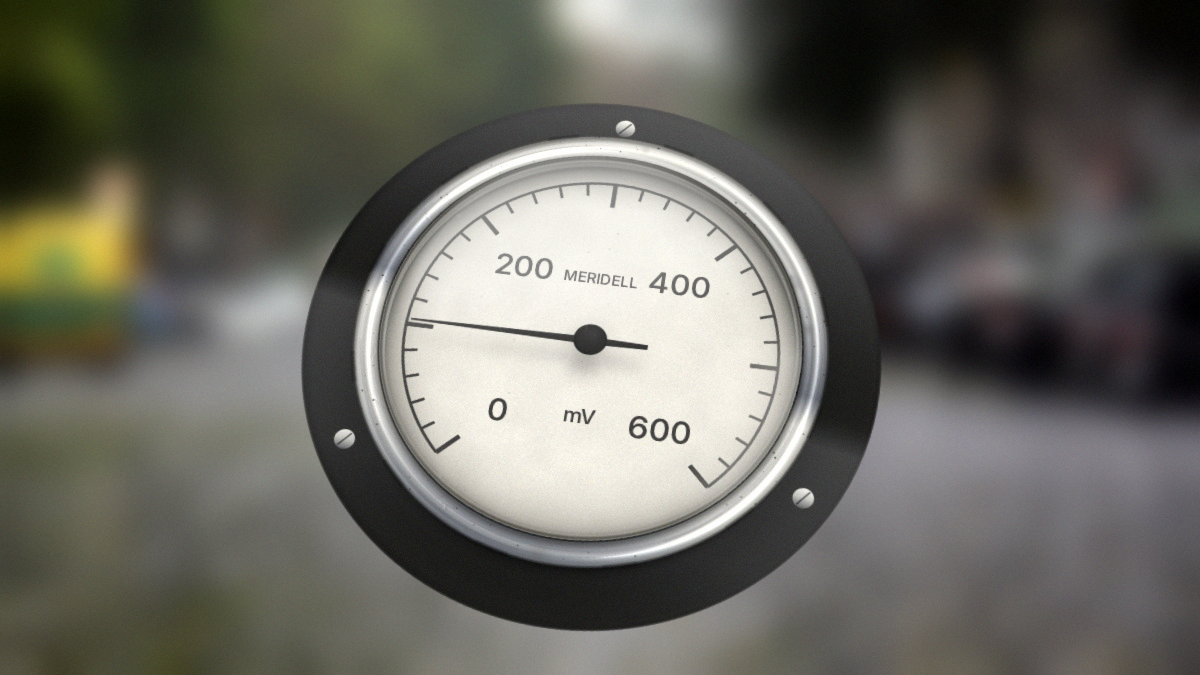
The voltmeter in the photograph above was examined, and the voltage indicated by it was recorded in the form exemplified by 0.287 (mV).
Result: 100 (mV)
